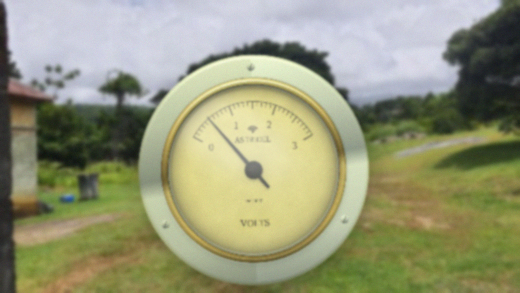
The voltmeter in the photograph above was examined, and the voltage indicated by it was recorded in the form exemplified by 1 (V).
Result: 0.5 (V)
